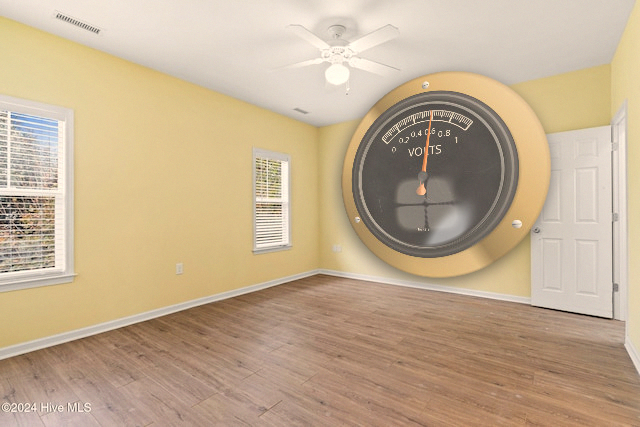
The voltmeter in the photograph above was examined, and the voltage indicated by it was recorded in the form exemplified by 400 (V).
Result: 0.6 (V)
